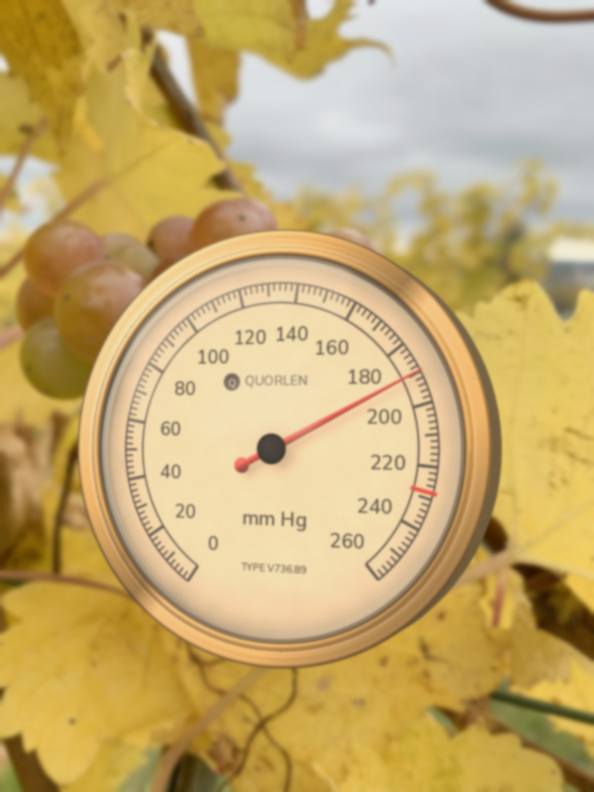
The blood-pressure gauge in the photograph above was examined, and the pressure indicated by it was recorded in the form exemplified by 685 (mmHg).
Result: 190 (mmHg)
